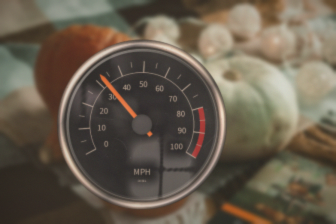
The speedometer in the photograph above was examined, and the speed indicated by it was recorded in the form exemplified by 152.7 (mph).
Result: 32.5 (mph)
